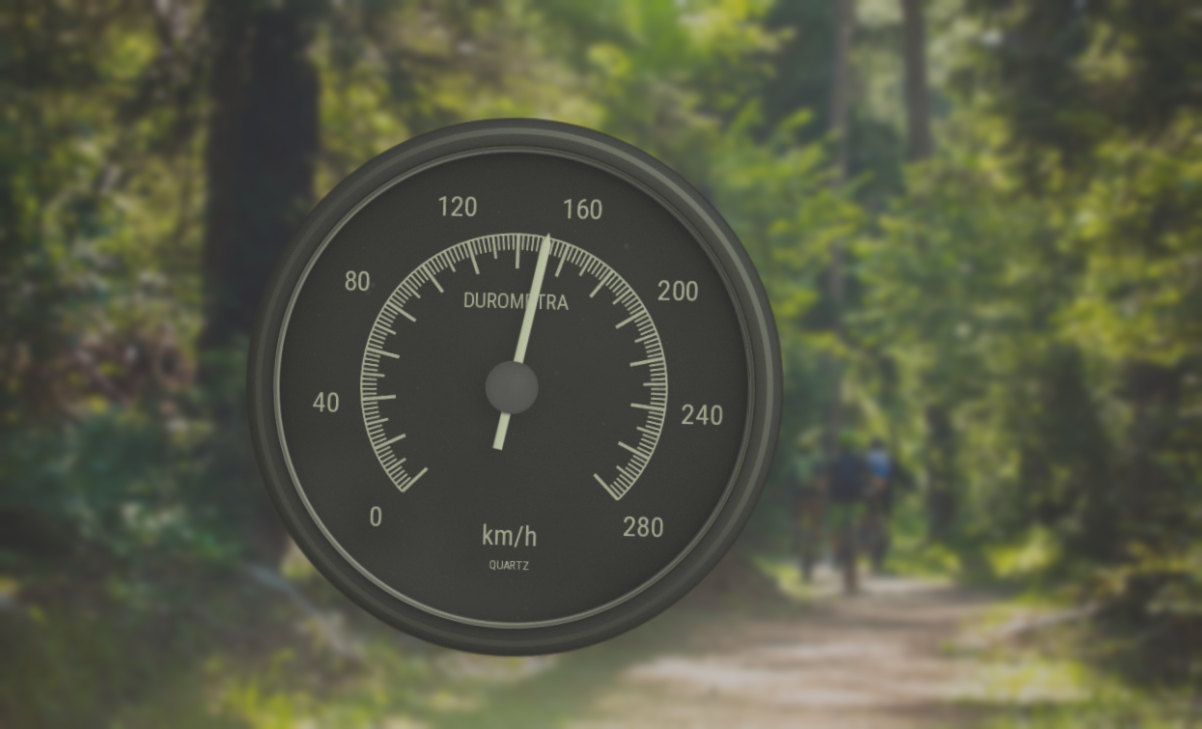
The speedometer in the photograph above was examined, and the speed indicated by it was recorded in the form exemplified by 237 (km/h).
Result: 152 (km/h)
